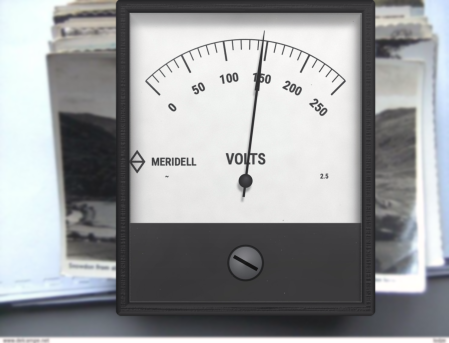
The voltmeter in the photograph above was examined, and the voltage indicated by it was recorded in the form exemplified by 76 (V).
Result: 145 (V)
